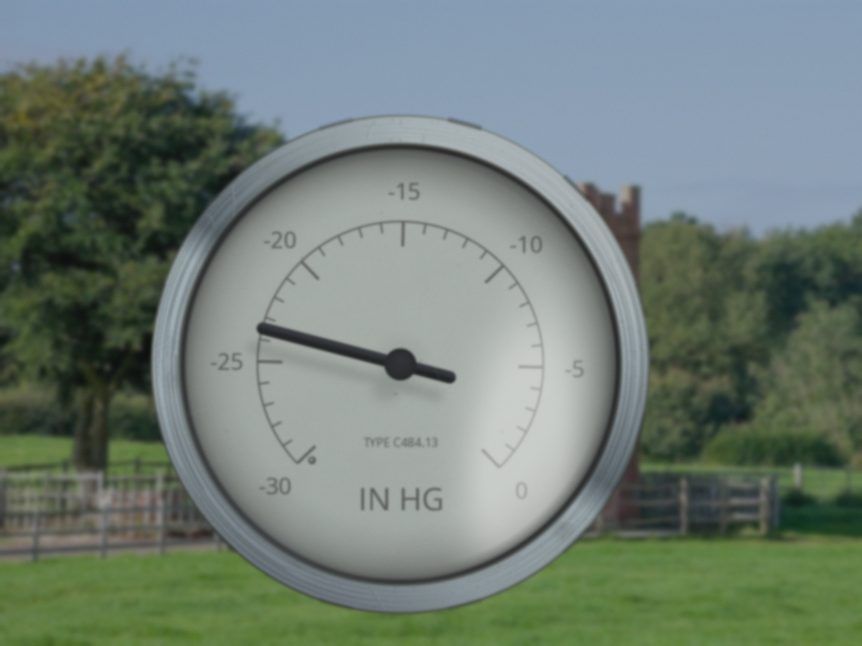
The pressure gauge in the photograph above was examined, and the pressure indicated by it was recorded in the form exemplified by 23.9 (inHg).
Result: -23.5 (inHg)
